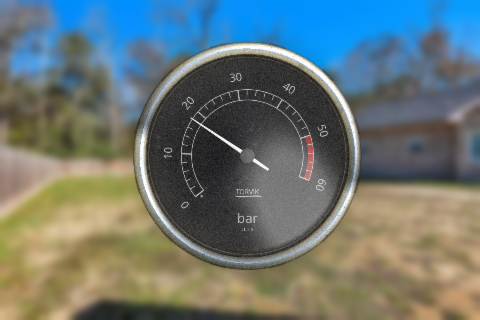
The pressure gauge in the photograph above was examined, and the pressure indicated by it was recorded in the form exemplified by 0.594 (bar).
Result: 18 (bar)
